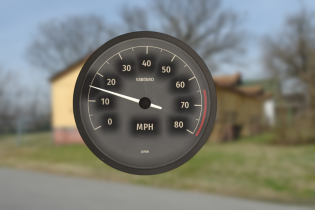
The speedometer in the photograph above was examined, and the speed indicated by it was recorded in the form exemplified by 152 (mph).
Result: 15 (mph)
